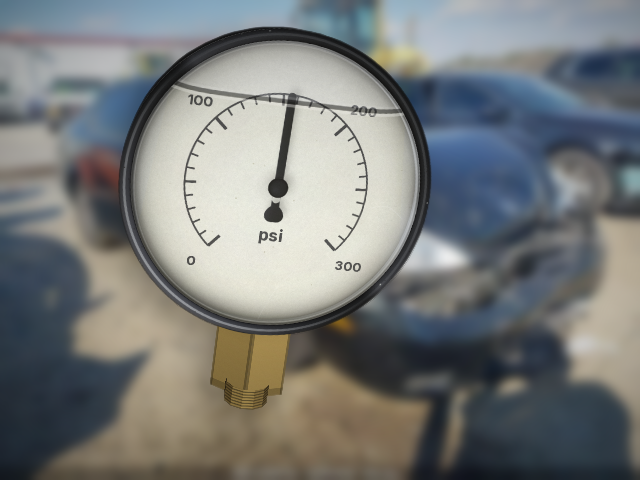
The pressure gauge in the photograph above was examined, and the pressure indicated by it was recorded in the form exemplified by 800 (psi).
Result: 155 (psi)
